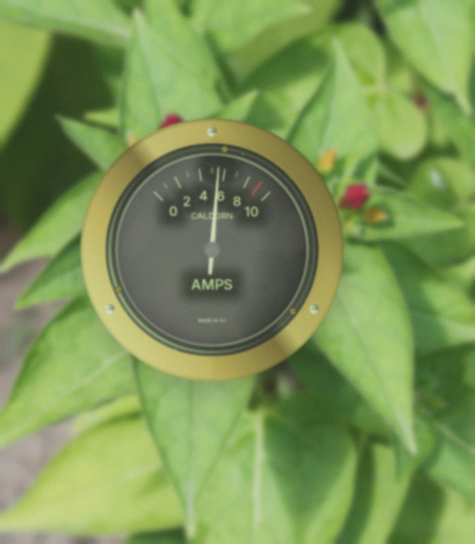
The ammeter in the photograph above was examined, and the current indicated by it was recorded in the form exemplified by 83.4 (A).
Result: 5.5 (A)
